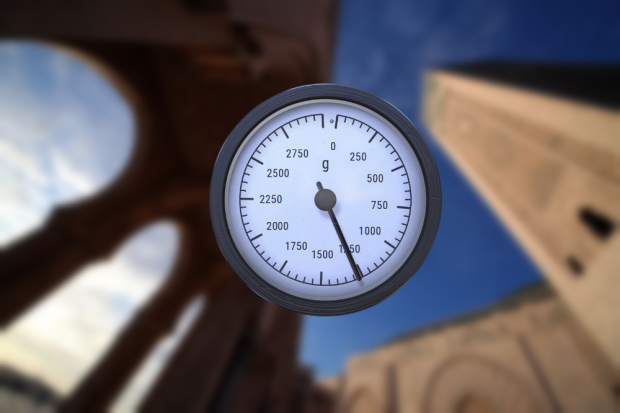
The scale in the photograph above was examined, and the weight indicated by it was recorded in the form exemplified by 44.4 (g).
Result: 1275 (g)
